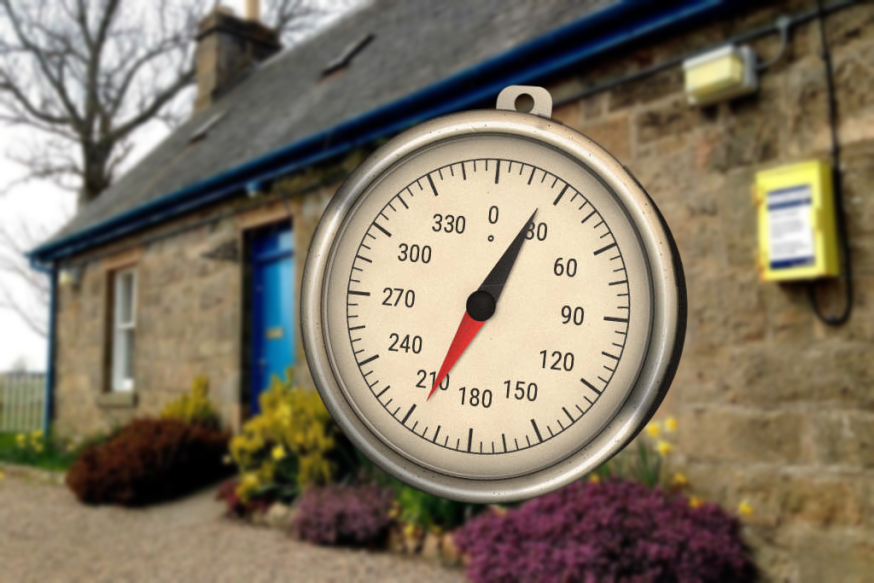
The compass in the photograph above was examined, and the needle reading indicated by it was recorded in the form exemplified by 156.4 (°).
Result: 205 (°)
